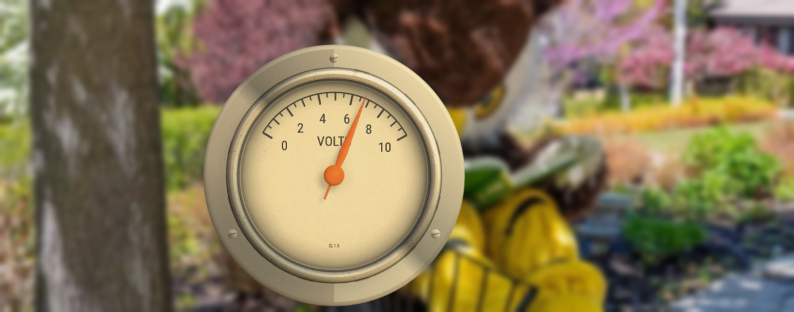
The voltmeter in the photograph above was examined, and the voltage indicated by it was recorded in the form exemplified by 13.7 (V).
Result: 6.75 (V)
